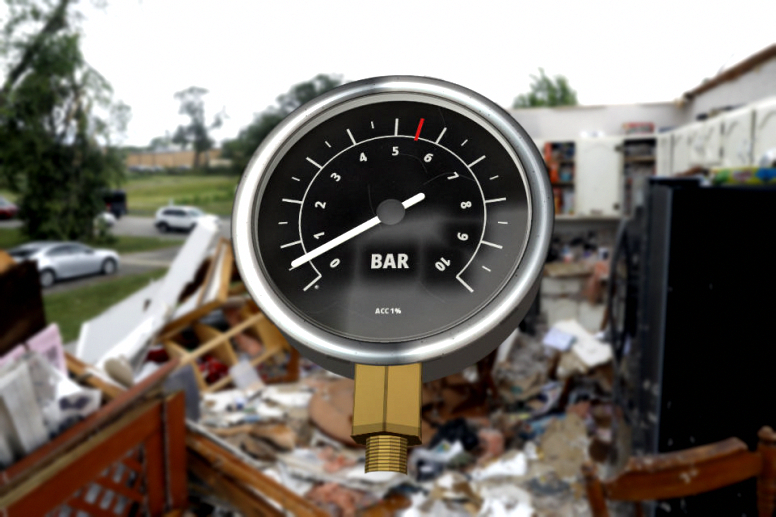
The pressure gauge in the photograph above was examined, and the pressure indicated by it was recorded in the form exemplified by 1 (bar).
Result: 0.5 (bar)
